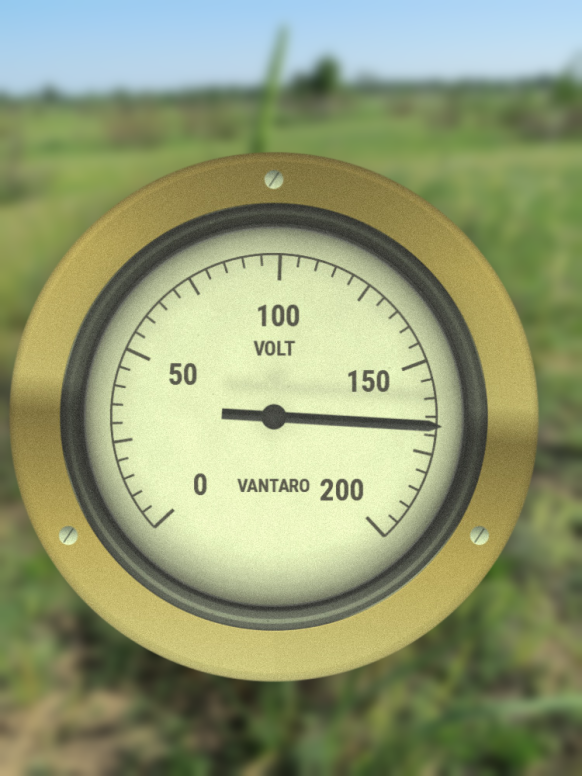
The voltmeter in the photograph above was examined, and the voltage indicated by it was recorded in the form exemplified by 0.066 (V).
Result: 167.5 (V)
